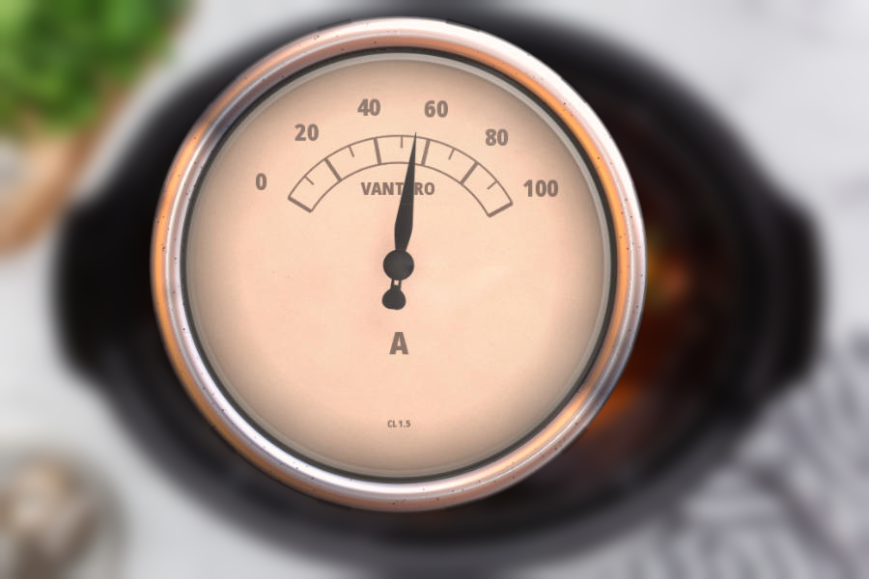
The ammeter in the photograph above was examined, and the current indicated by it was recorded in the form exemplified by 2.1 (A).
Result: 55 (A)
